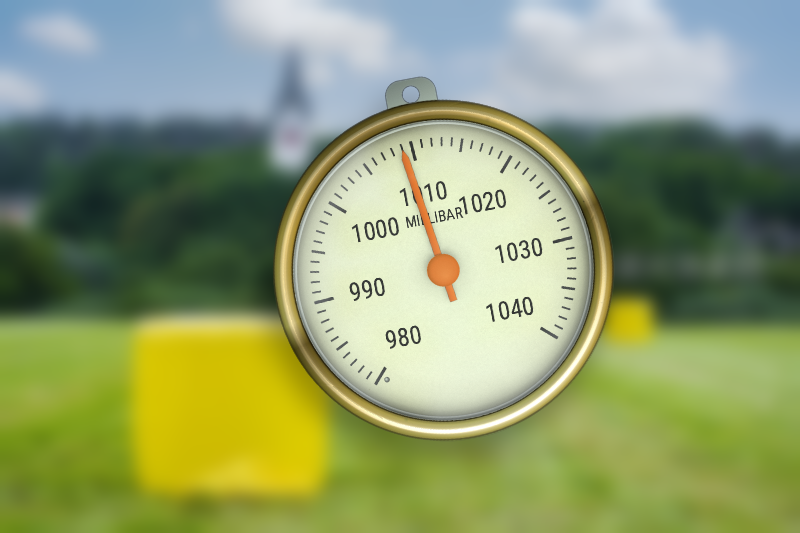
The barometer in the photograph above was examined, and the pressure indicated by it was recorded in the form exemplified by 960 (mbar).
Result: 1009 (mbar)
